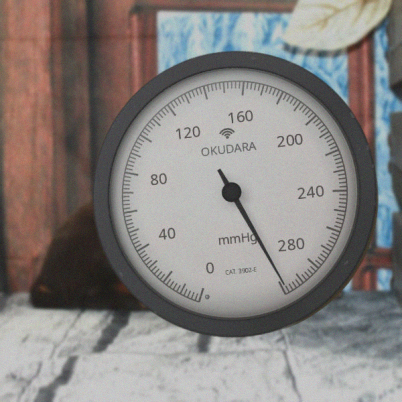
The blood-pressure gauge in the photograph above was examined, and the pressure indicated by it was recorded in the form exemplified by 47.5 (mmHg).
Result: 298 (mmHg)
